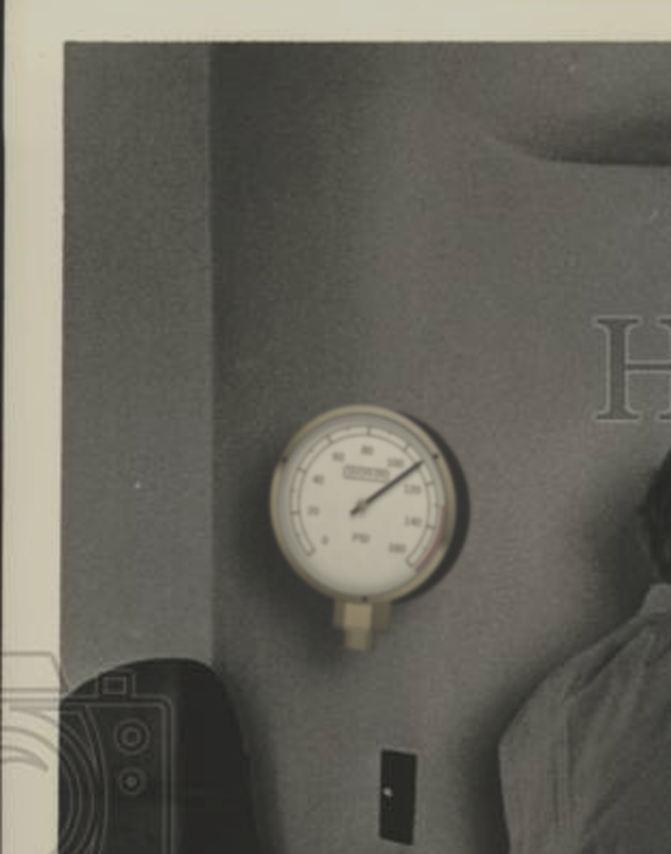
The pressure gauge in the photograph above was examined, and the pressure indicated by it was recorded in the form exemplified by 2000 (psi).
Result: 110 (psi)
